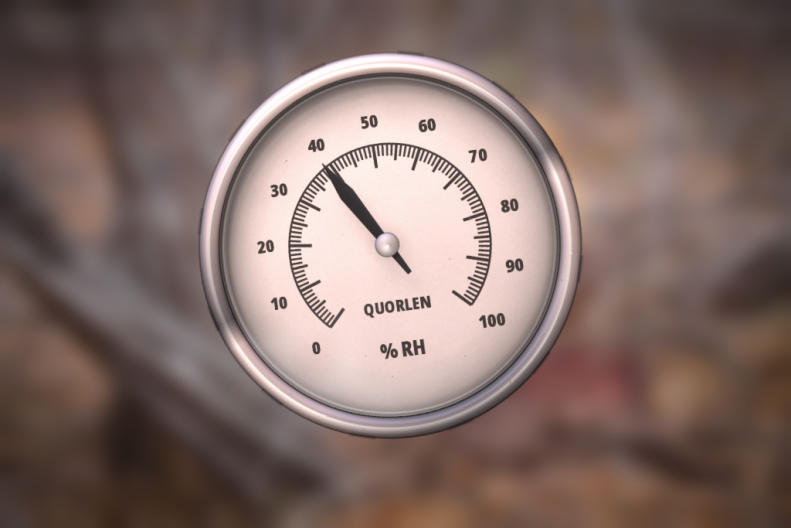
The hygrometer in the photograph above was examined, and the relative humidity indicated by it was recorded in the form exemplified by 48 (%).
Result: 39 (%)
